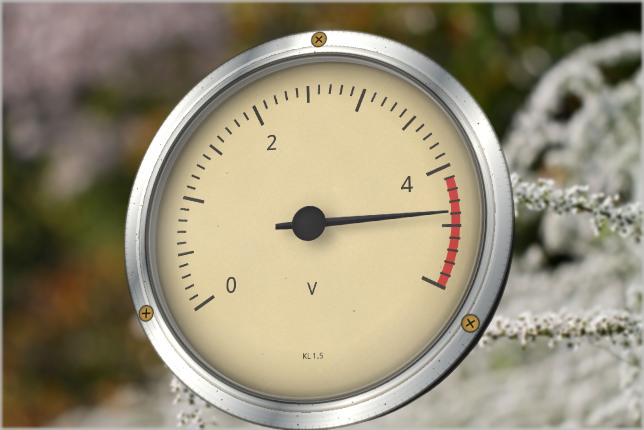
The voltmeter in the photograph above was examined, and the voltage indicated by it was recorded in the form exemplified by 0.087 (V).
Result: 4.4 (V)
